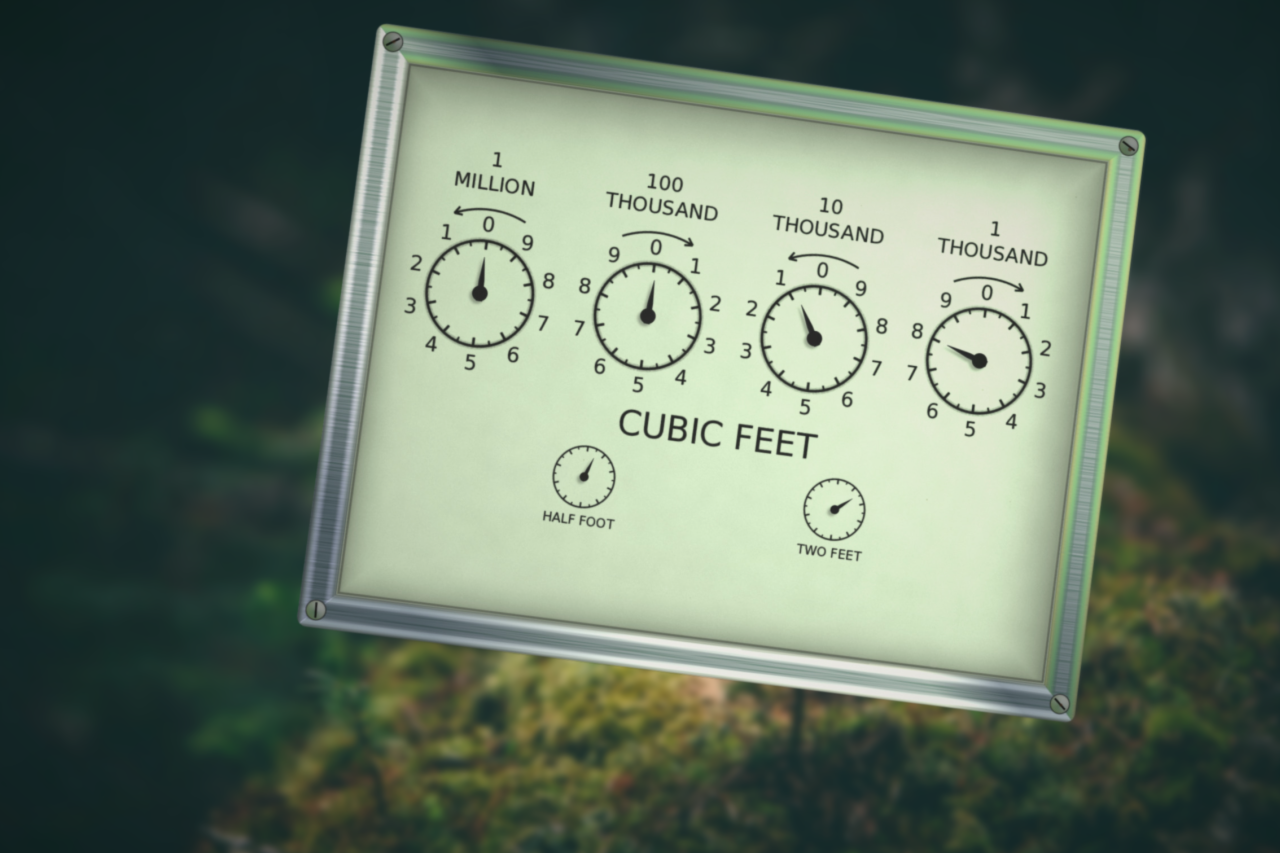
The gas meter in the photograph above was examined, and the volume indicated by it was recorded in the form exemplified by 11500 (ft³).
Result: 800 (ft³)
